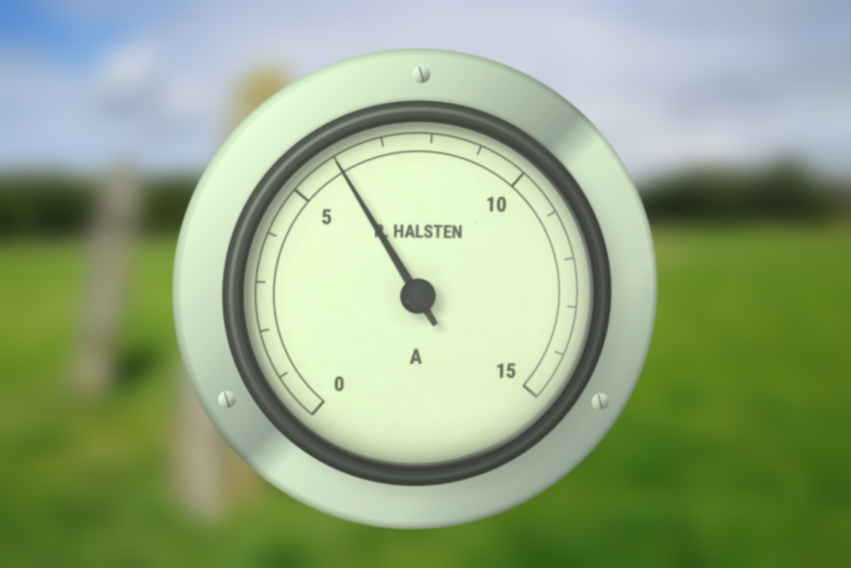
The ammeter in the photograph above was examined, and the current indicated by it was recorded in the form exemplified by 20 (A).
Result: 6 (A)
